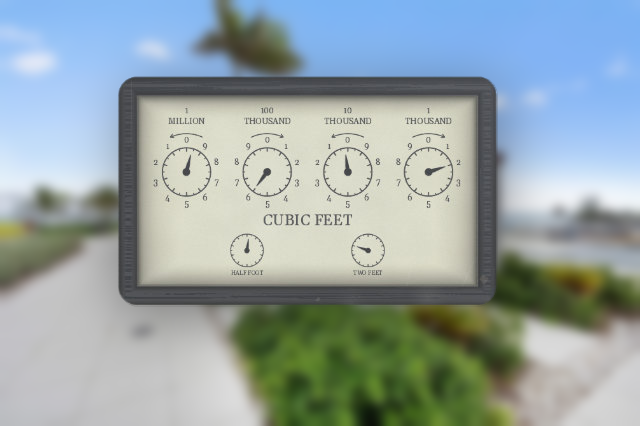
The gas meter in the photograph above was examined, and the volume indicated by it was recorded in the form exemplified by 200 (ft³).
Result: 960200 (ft³)
